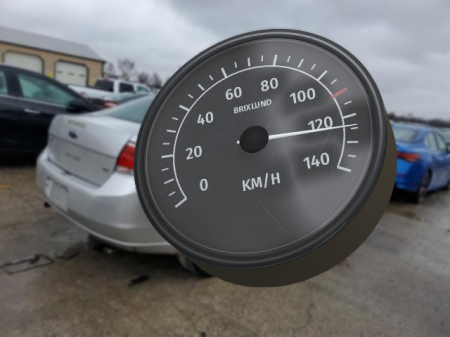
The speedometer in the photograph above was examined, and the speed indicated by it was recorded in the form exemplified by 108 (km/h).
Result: 125 (km/h)
